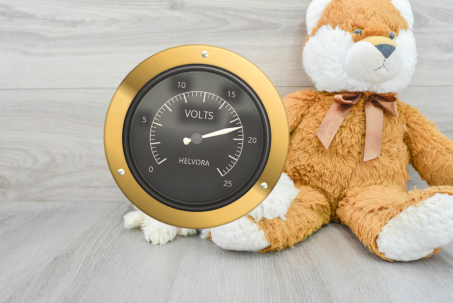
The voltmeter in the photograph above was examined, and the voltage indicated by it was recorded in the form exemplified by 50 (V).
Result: 18.5 (V)
